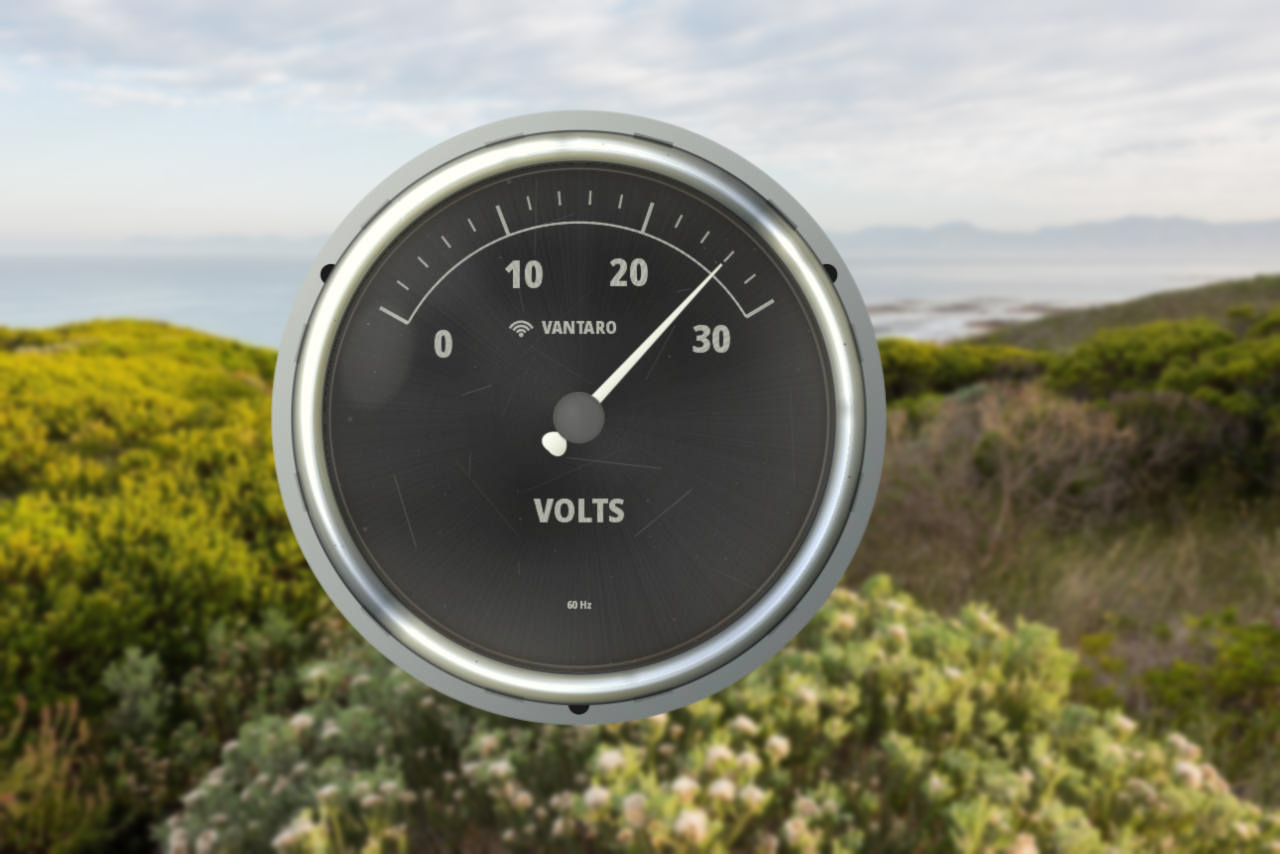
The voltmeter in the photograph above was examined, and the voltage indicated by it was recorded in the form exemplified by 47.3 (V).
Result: 26 (V)
